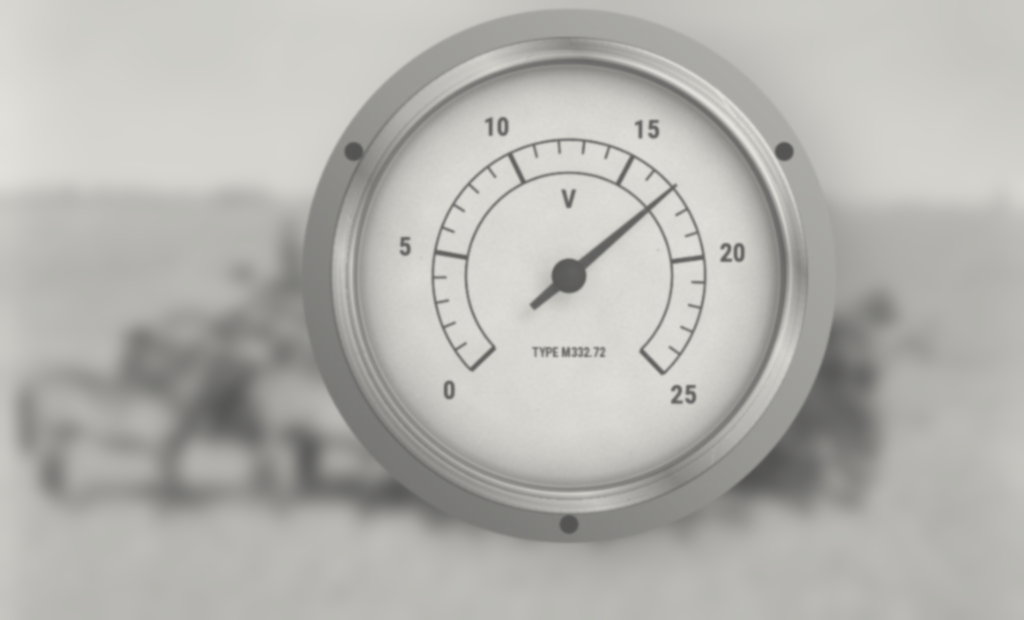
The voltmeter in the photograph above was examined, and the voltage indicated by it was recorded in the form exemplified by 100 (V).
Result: 17 (V)
